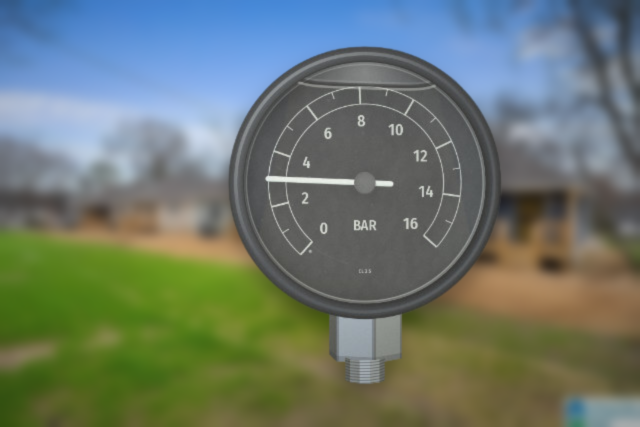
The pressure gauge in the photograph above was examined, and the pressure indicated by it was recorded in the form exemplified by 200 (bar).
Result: 3 (bar)
